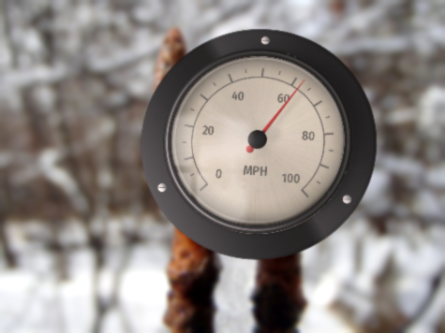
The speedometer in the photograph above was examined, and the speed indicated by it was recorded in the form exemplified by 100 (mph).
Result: 62.5 (mph)
